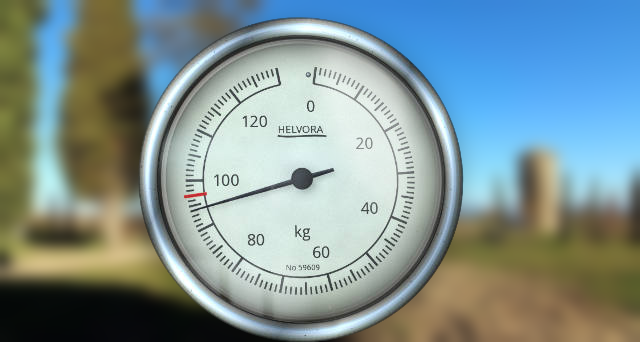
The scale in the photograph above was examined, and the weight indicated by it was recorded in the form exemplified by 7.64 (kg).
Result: 94 (kg)
